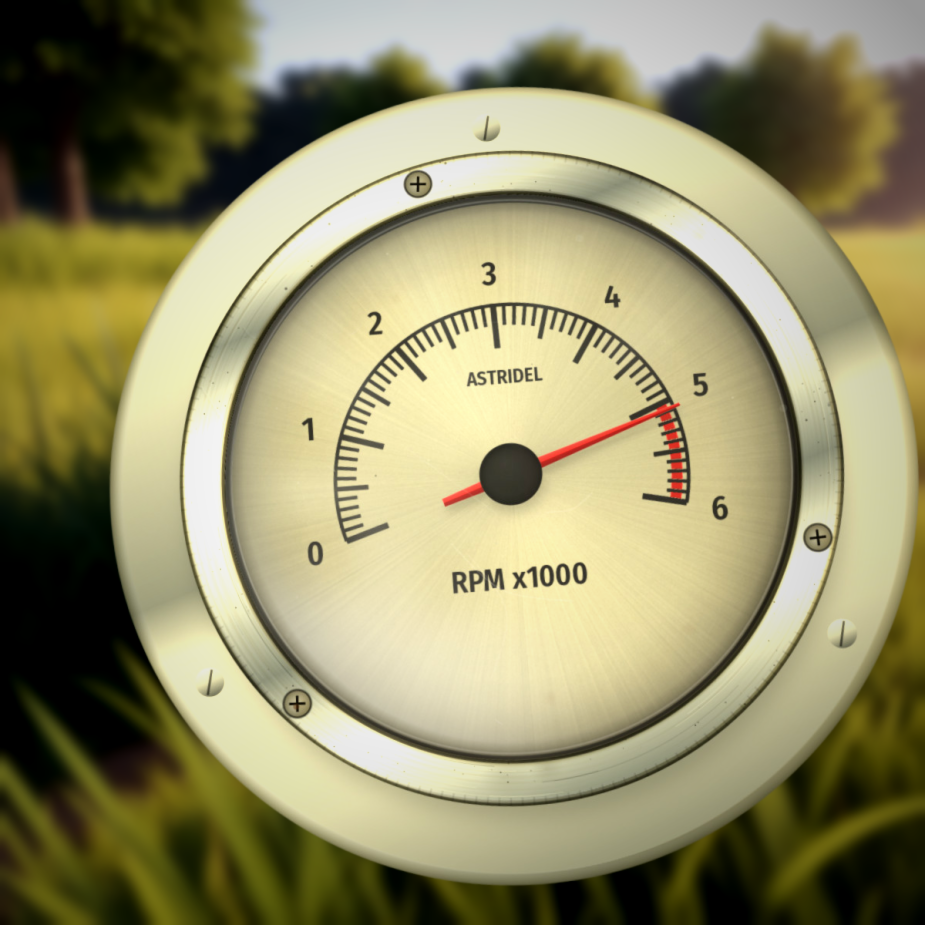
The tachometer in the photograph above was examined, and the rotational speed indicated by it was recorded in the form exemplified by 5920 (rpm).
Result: 5100 (rpm)
